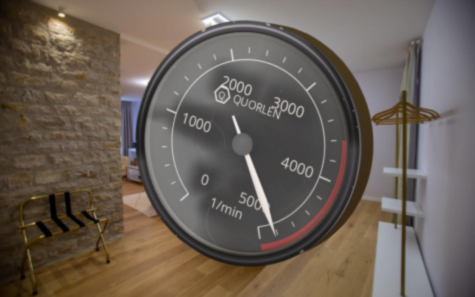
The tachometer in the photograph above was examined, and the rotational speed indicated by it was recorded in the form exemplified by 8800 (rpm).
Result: 4800 (rpm)
